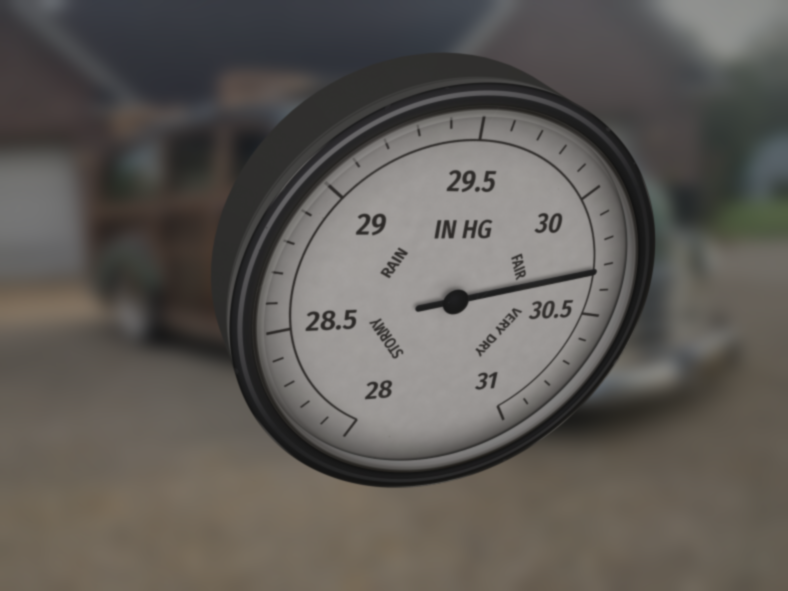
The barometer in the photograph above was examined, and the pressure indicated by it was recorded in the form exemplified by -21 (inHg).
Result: 30.3 (inHg)
